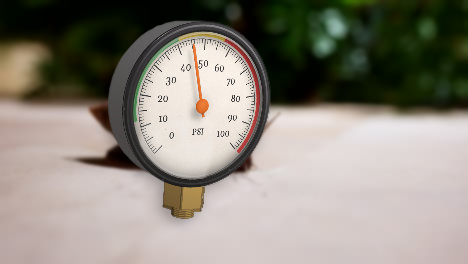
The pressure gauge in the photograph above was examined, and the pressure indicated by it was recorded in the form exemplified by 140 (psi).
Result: 45 (psi)
